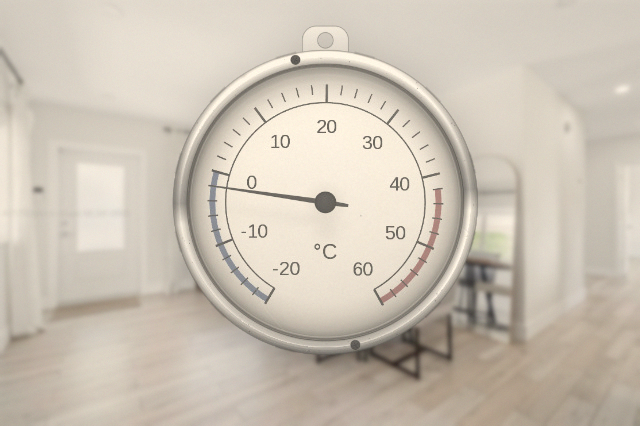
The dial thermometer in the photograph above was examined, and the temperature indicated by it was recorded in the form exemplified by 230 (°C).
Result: -2 (°C)
